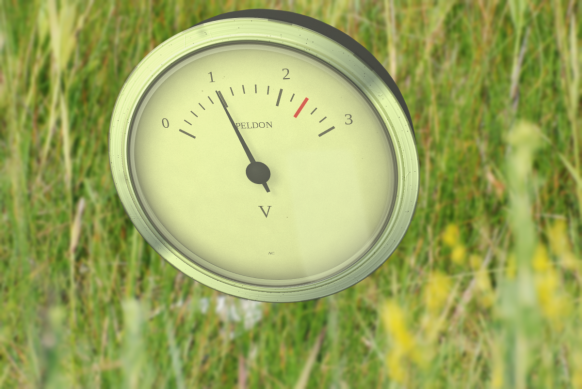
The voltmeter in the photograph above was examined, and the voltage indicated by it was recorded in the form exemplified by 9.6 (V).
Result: 1 (V)
